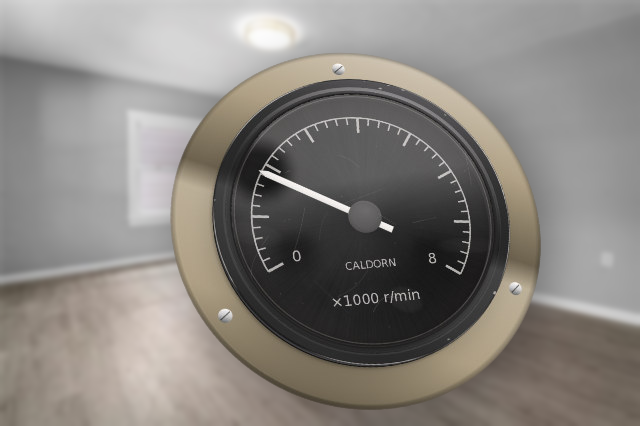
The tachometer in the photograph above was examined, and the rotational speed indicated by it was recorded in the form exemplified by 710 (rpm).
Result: 1800 (rpm)
